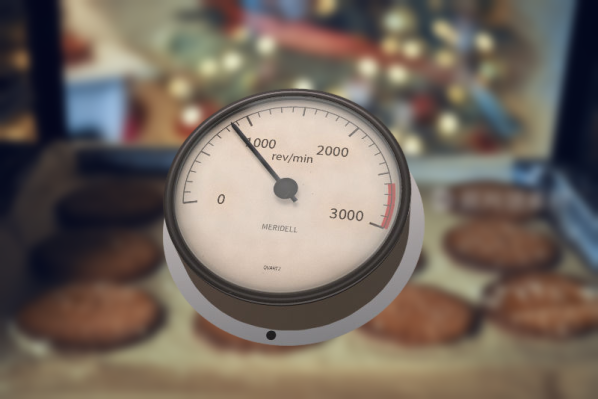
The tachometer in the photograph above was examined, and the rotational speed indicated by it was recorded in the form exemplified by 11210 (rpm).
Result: 850 (rpm)
